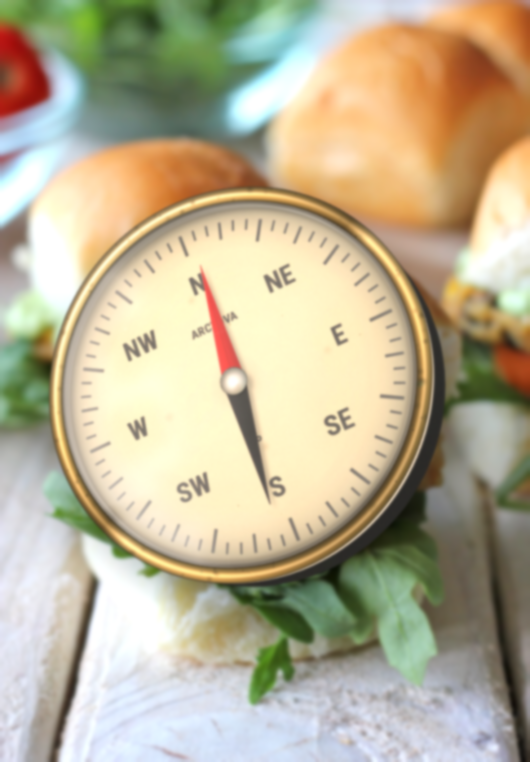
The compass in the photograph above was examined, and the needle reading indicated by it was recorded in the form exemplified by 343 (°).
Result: 5 (°)
